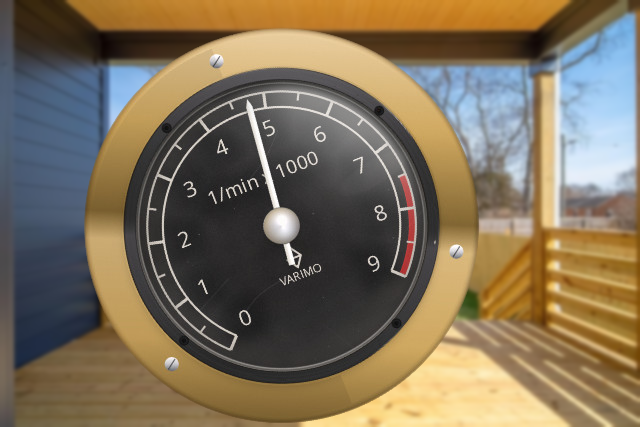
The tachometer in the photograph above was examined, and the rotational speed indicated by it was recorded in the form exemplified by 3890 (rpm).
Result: 4750 (rpm)
